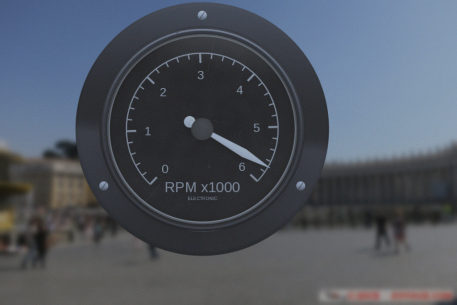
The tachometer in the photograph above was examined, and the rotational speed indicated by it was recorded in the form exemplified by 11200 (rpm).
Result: 5700 (rpm)
